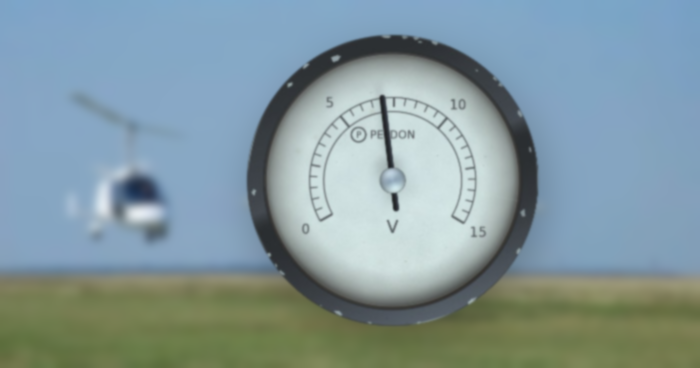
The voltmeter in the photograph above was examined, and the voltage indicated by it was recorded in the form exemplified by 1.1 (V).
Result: 7 (V)
